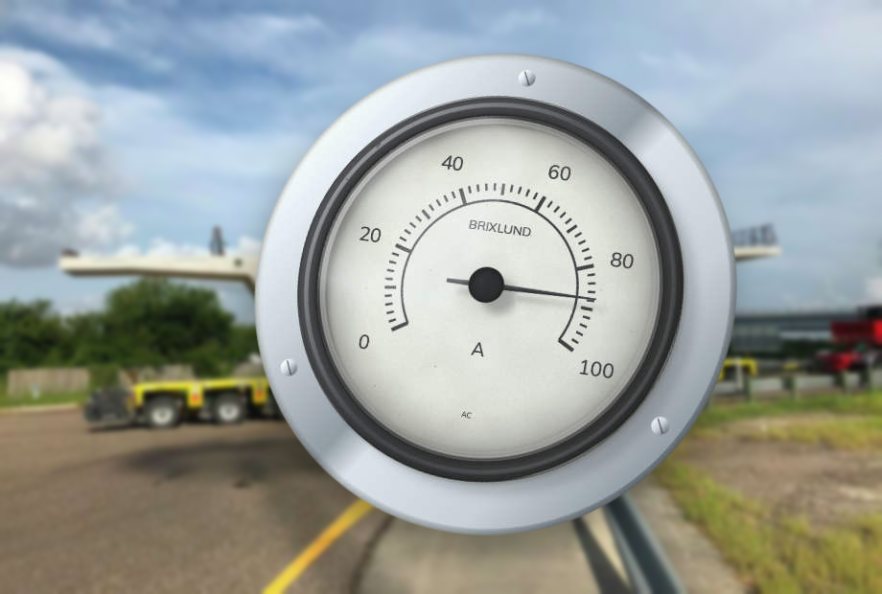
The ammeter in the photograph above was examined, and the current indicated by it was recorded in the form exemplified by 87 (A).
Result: 88 (A)
